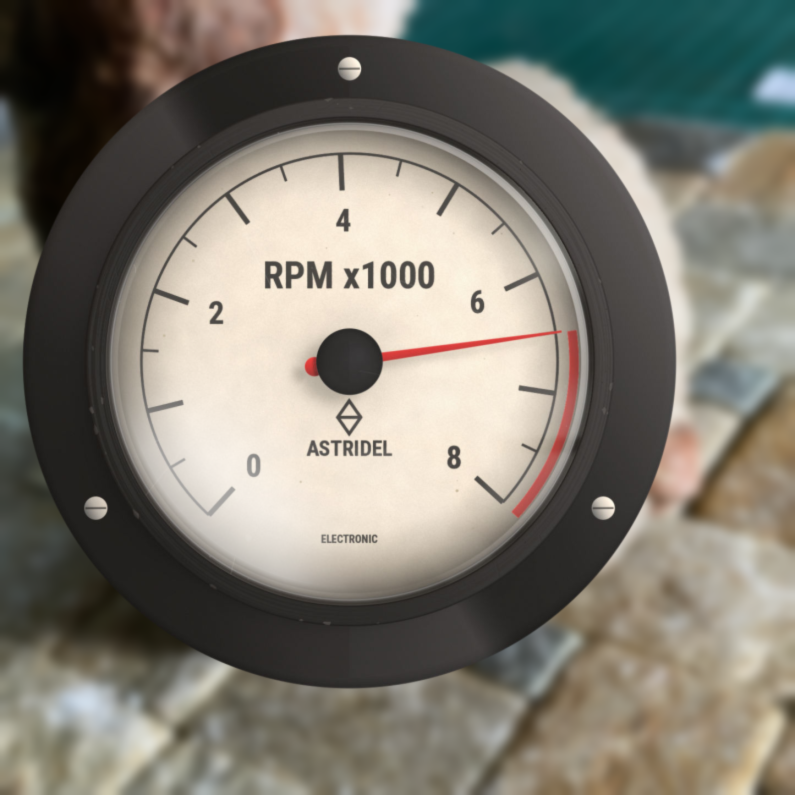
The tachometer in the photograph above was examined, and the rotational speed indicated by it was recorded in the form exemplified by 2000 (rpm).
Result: 6500 (rpm)
